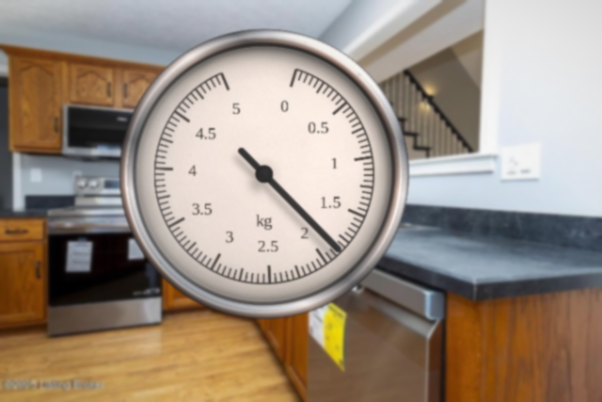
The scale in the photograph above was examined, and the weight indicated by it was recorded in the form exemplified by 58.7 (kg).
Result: 1.85 (kg)
